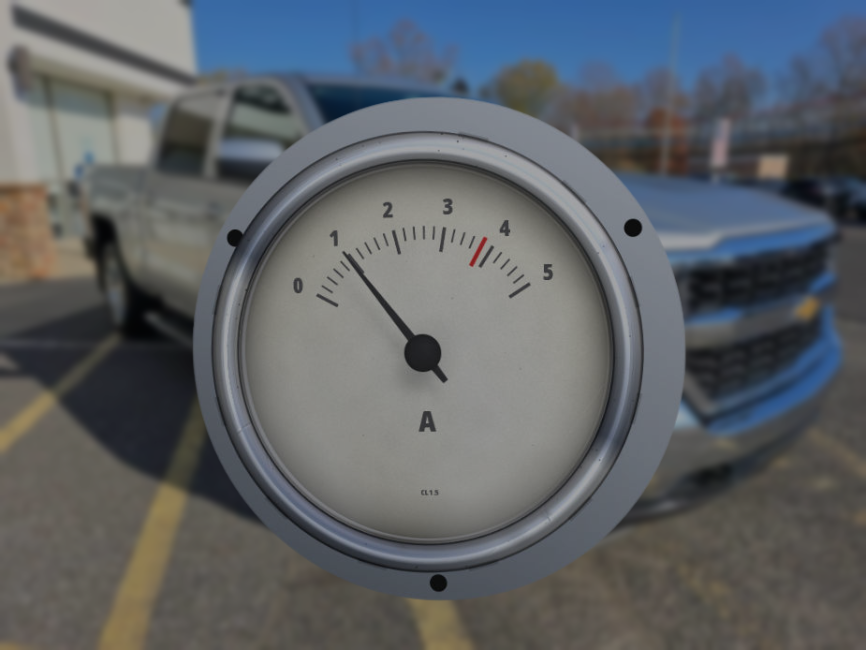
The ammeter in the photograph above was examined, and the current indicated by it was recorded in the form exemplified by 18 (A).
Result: 1 (A)
